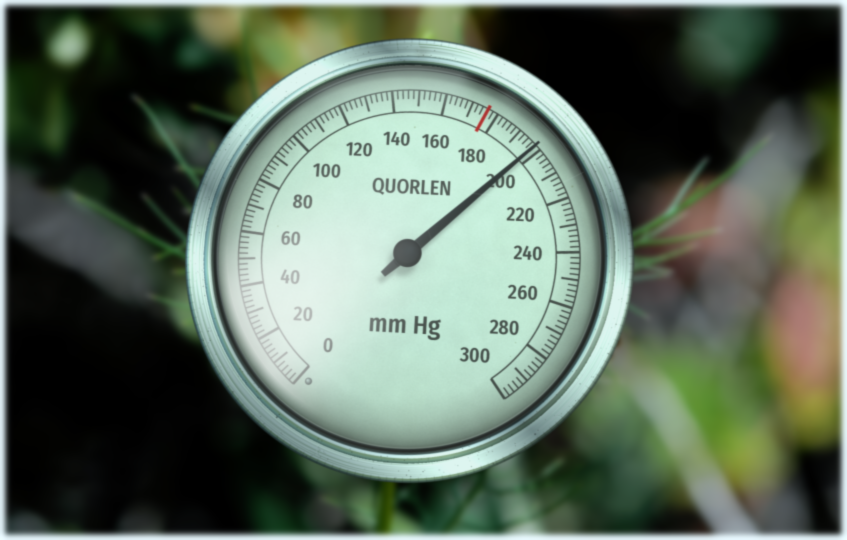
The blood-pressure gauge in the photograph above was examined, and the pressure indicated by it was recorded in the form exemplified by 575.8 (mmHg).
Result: 198 (mmHg)
